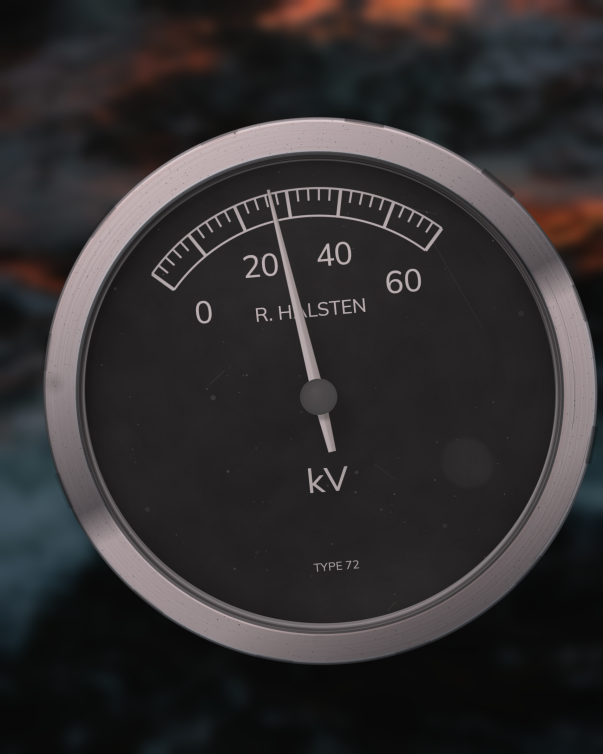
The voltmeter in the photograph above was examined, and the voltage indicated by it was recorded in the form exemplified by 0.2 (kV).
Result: 27 (kV)
